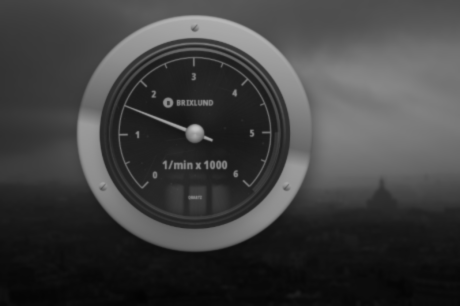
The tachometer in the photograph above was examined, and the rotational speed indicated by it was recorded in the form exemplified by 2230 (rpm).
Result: 1500 (rpm)
